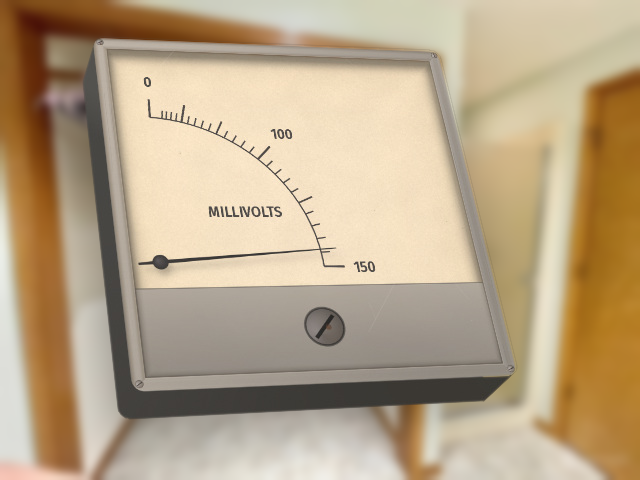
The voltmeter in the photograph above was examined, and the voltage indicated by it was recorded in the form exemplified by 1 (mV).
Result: 145 (mV)
